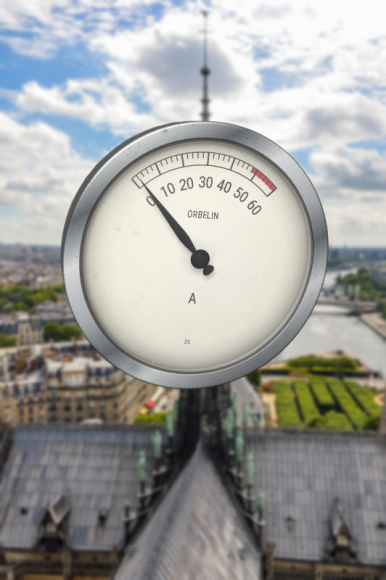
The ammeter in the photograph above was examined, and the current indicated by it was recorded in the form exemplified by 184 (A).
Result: 2 (A)
